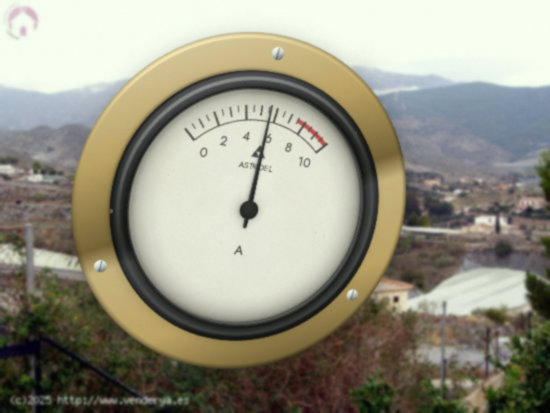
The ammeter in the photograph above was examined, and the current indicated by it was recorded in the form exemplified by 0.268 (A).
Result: 5.5 (A)
